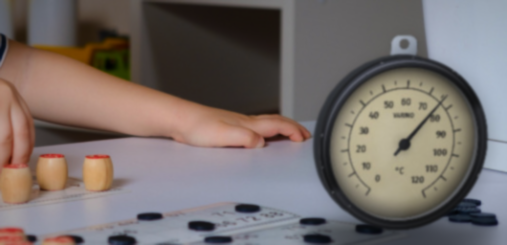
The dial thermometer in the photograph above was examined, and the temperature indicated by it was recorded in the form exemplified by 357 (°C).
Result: 75 (°C)
